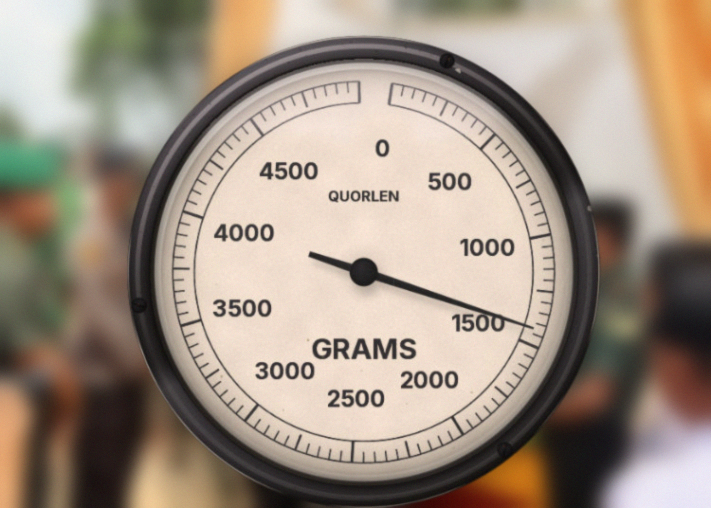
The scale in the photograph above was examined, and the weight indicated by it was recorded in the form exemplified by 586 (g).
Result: 1425 (g)
